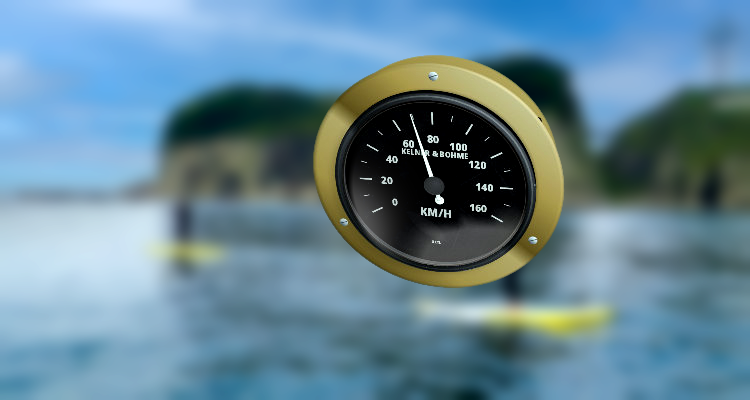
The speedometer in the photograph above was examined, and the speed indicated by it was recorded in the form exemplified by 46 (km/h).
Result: 70 (km/h)
